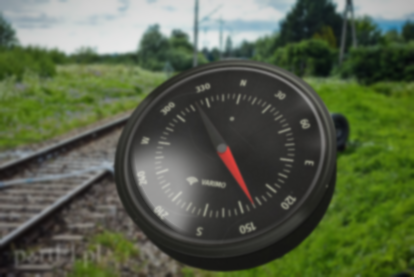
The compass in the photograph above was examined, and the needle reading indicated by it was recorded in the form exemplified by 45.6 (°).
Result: 140 (°)
